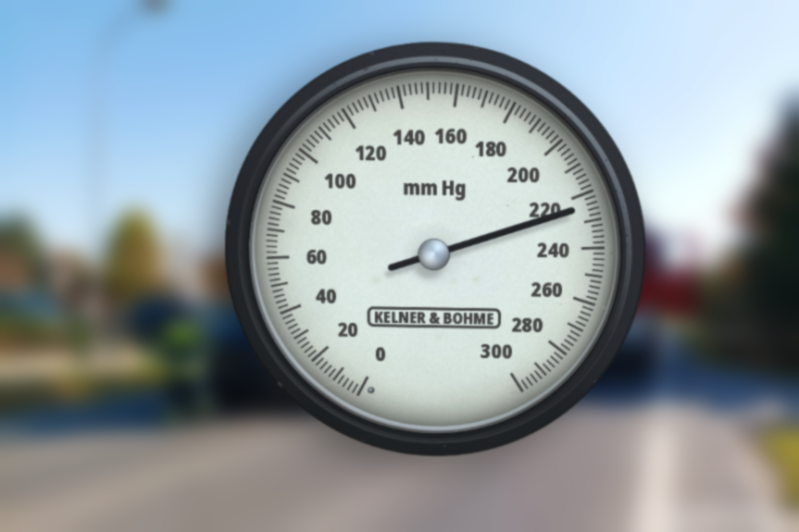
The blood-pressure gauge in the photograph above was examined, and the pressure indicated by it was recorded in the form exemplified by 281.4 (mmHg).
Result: 224 (mmHg)
